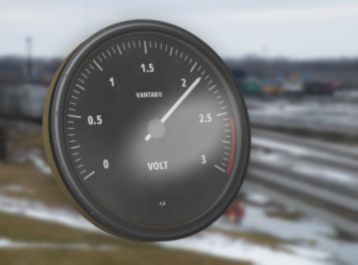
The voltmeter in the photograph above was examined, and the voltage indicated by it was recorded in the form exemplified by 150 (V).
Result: 2.1 (V)
